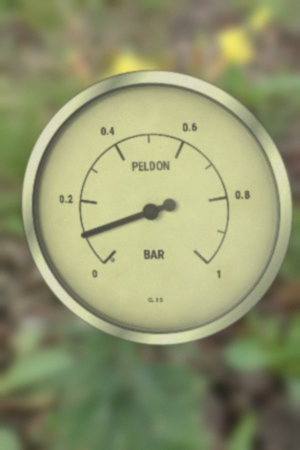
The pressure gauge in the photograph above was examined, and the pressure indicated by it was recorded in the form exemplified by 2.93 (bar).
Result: 0.1 (bar)
